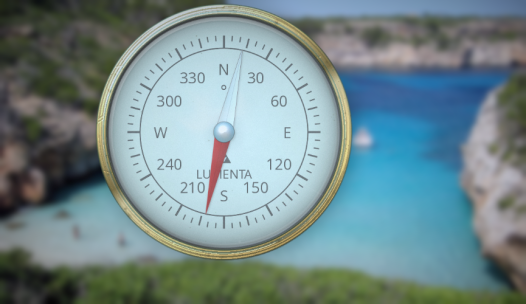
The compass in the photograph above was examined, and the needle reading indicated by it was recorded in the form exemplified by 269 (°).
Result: 192.5 (°)
